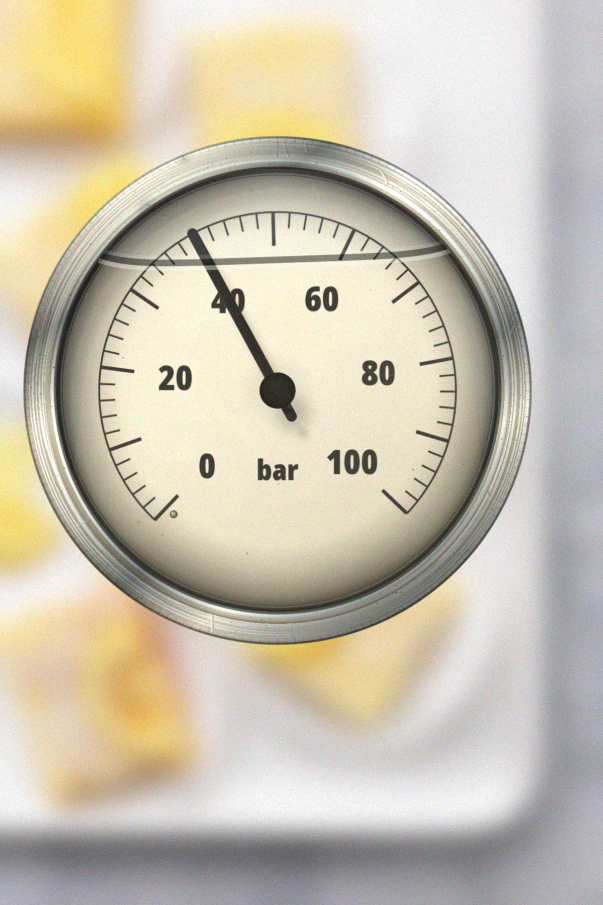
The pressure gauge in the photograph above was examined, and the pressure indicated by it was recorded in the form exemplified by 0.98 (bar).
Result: 40 (bar)
